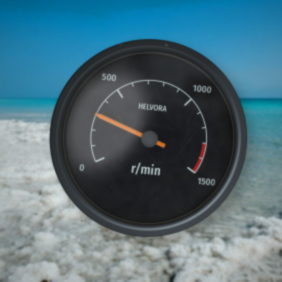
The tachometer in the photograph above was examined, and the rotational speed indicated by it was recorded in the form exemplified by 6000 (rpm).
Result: 300 (rpm)
